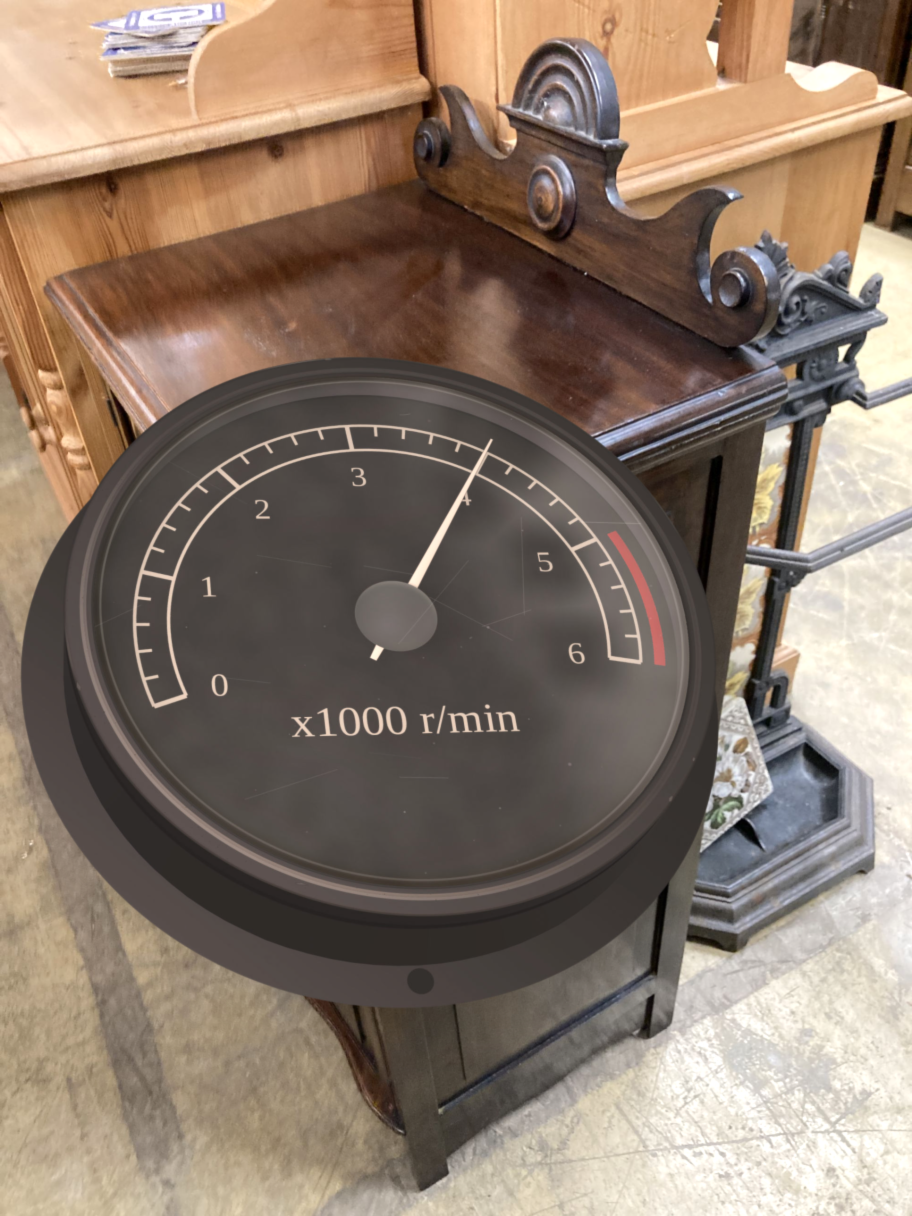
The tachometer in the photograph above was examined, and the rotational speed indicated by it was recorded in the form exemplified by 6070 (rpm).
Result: 4000 (rpm)
